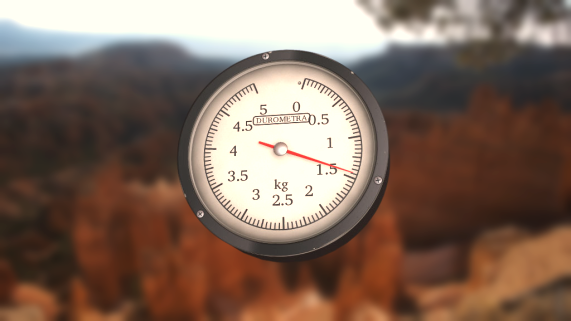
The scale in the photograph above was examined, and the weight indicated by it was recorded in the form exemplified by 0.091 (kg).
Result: 1.45 (kg)
